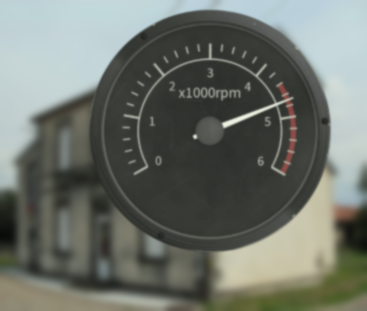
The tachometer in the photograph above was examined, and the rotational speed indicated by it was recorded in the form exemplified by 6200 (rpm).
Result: 4700 (rpm)
